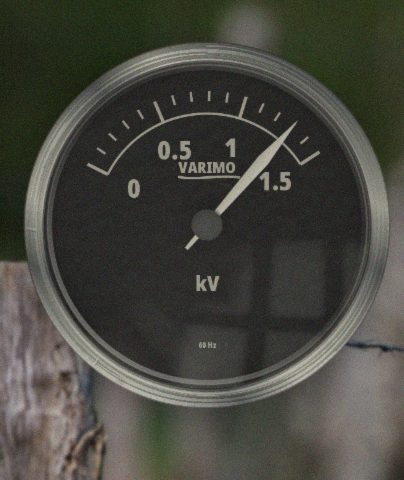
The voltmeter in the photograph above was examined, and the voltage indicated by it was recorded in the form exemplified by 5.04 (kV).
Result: 1.3 (kV)
